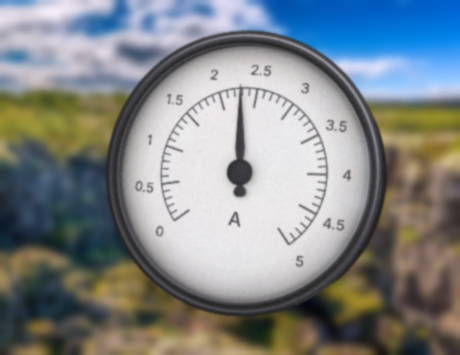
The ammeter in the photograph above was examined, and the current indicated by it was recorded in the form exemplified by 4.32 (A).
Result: 2.3 (A)
